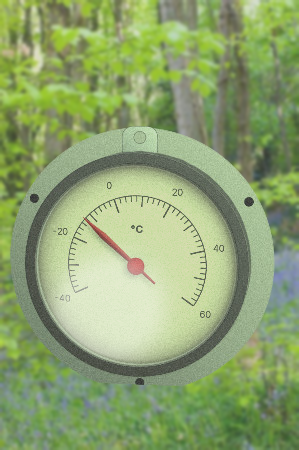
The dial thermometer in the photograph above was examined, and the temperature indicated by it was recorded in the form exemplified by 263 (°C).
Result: -12 (°C)
